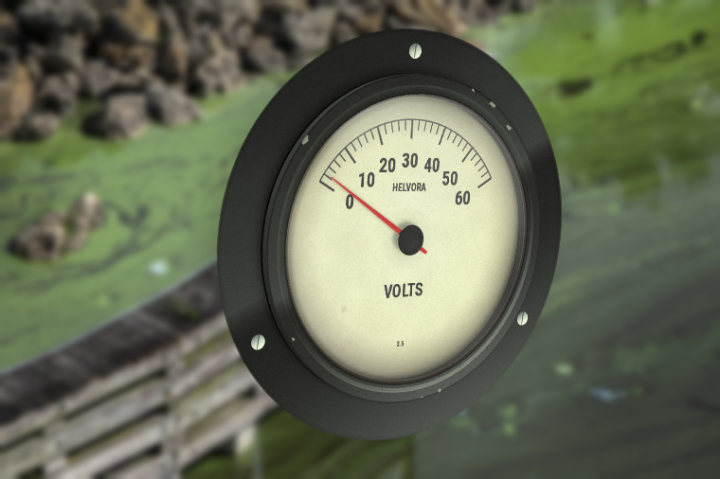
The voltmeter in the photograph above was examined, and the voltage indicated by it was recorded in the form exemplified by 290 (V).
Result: 2 (V)
